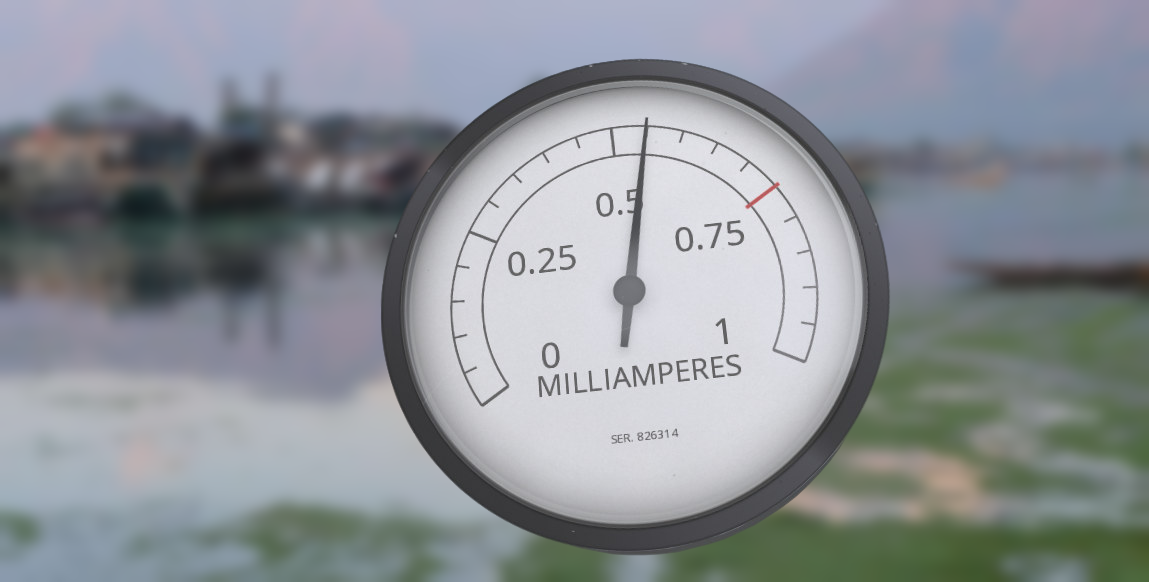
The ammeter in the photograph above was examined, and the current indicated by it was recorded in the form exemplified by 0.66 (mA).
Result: 0.55 (mA)
